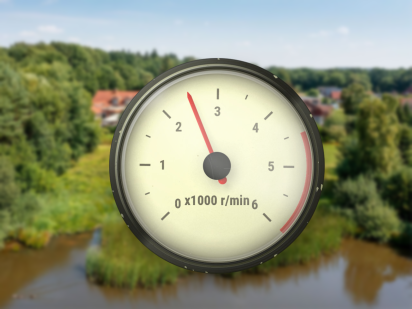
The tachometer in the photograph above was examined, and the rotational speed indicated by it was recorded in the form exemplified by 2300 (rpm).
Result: 2500 (rpm)
